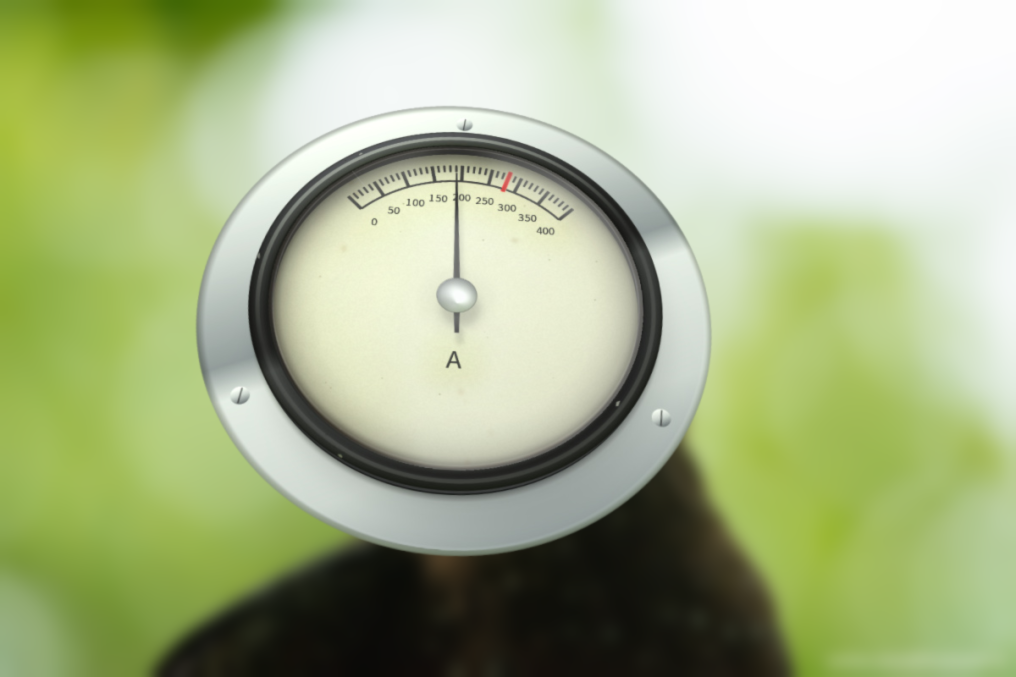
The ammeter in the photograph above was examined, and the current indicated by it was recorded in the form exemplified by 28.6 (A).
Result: 190 (A)
